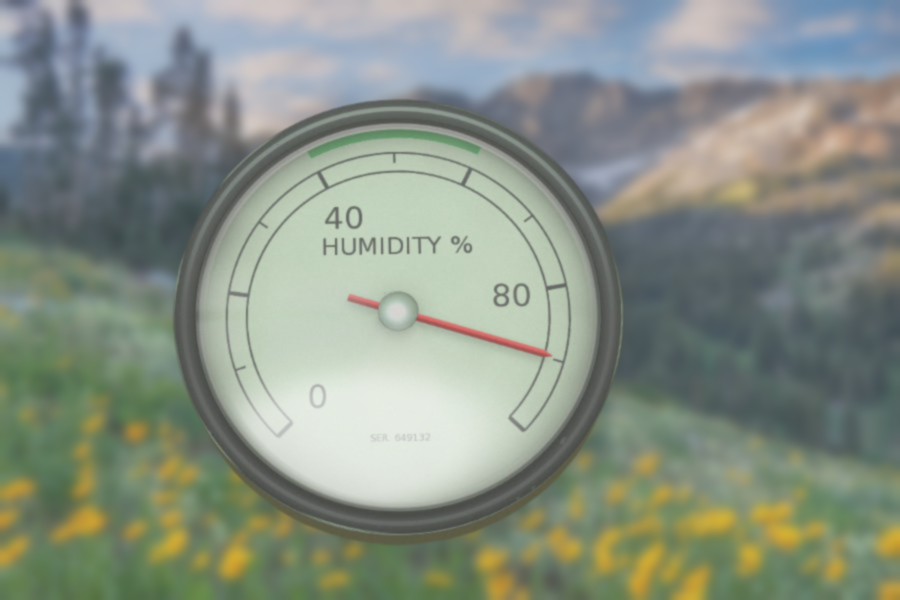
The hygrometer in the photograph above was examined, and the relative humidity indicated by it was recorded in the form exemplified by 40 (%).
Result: 90 (%)
